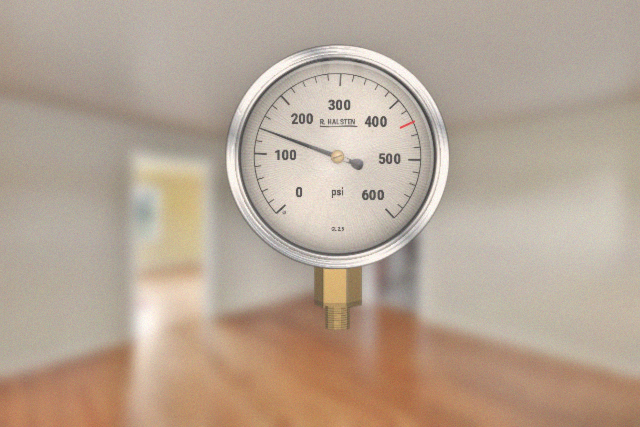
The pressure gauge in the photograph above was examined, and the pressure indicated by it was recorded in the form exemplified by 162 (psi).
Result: 140 (psi)
